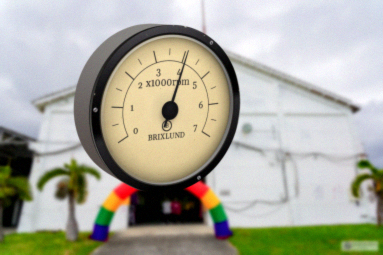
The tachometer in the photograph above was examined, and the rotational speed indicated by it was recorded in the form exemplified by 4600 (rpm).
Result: 4000 (rpm)
